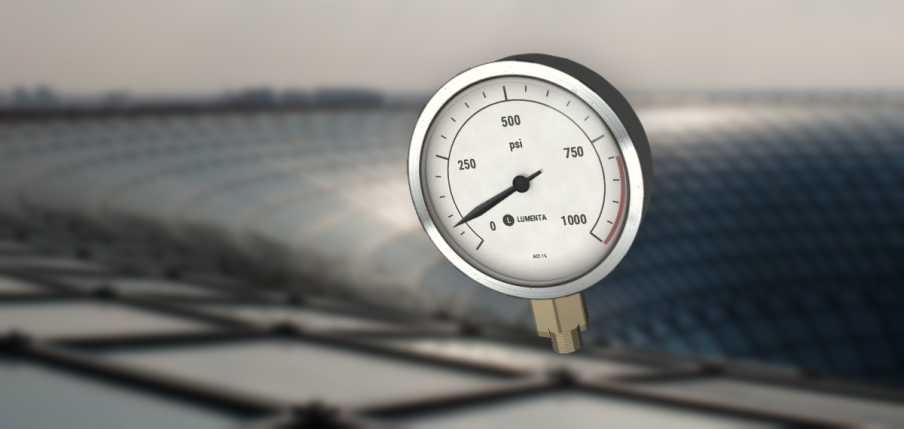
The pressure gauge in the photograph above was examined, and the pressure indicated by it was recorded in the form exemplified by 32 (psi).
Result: 75 (psi)
